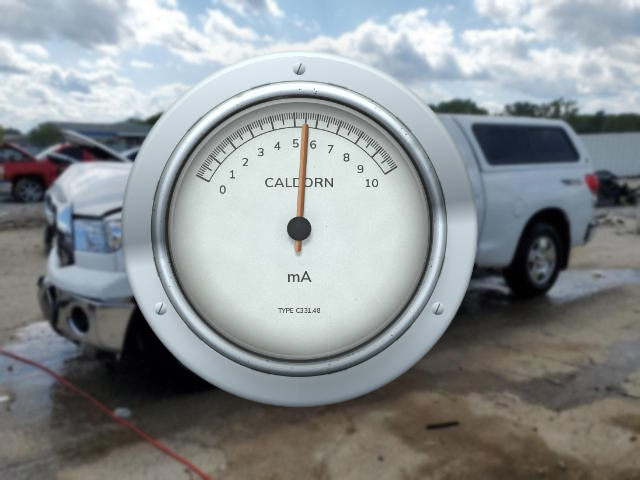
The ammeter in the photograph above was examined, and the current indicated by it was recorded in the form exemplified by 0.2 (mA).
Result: 5.5 (mA)
